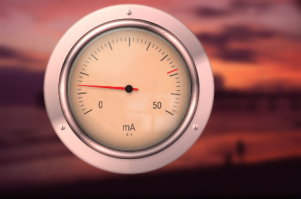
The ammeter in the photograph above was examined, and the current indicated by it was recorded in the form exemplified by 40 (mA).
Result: 7 (mA)
